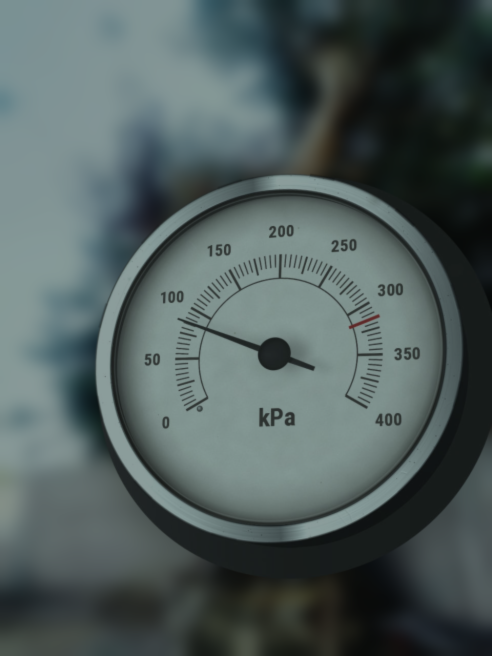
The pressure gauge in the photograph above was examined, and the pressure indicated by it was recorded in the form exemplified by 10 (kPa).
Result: 85 (kPa)
